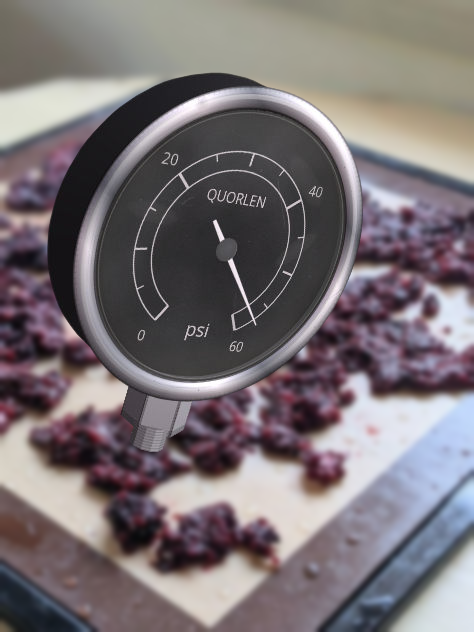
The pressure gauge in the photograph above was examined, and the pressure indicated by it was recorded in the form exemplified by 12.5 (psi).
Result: 57.5 (psi)
